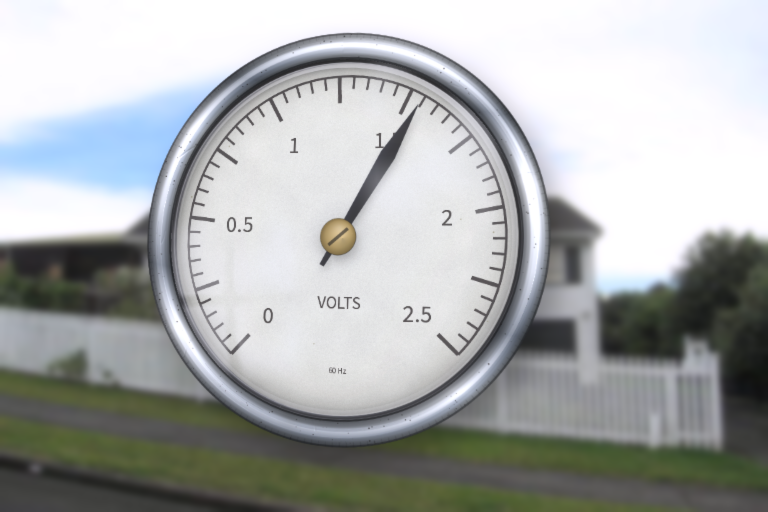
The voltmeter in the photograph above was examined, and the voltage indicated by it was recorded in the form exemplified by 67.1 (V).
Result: 1.55 (V)
